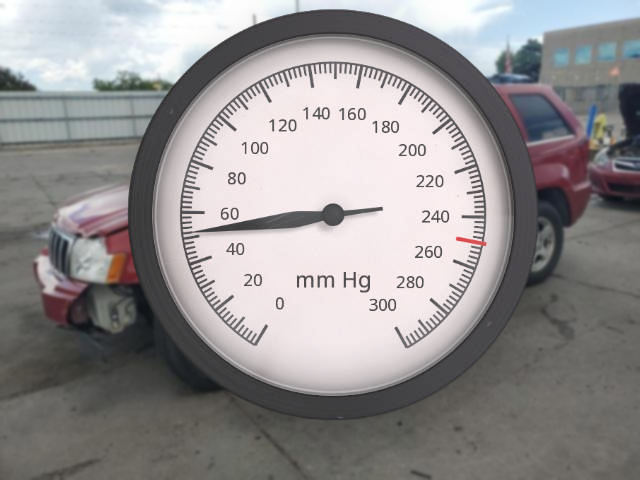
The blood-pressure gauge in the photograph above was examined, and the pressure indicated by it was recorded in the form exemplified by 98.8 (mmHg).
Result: 52 (mmHg)
